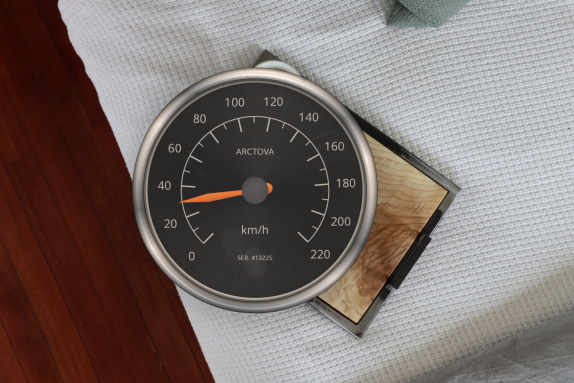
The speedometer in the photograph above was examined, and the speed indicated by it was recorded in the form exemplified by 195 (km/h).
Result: 30 (km/h)
